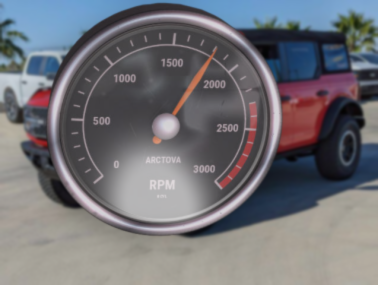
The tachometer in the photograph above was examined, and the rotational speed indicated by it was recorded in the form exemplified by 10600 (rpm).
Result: 1800 (rpm)
